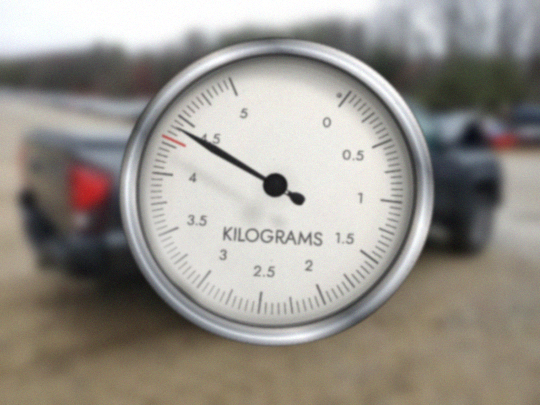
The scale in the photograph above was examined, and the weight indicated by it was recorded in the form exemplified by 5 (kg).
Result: 4.4 (kg)
